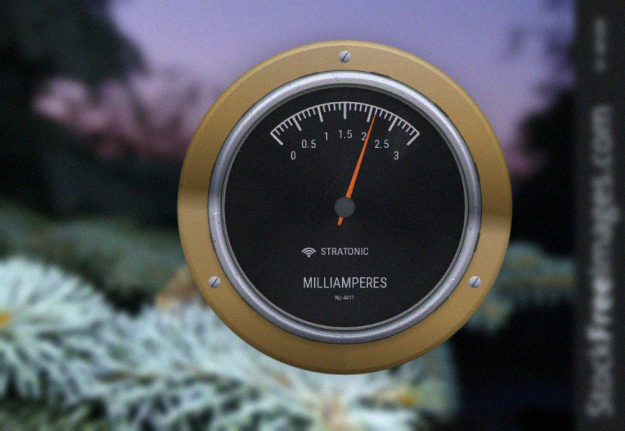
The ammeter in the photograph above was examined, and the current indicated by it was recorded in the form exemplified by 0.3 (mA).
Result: 2.1 (mA)
